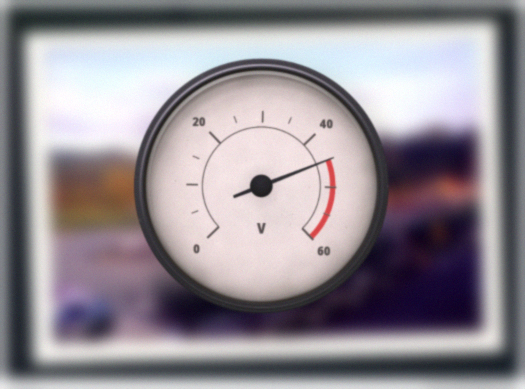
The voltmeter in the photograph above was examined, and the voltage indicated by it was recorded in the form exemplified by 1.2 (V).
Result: 45 (V)
